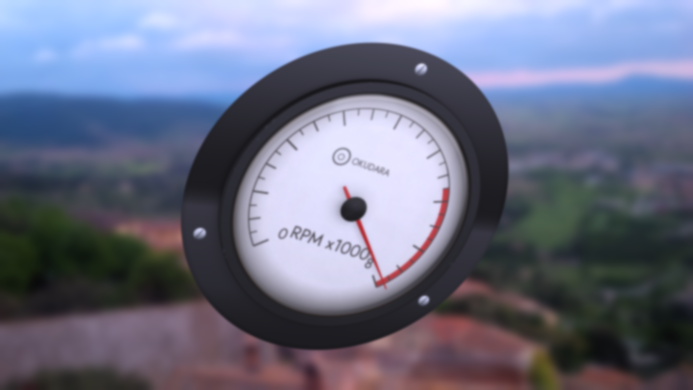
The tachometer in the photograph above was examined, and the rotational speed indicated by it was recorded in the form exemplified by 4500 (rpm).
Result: 7875 (rpm)
